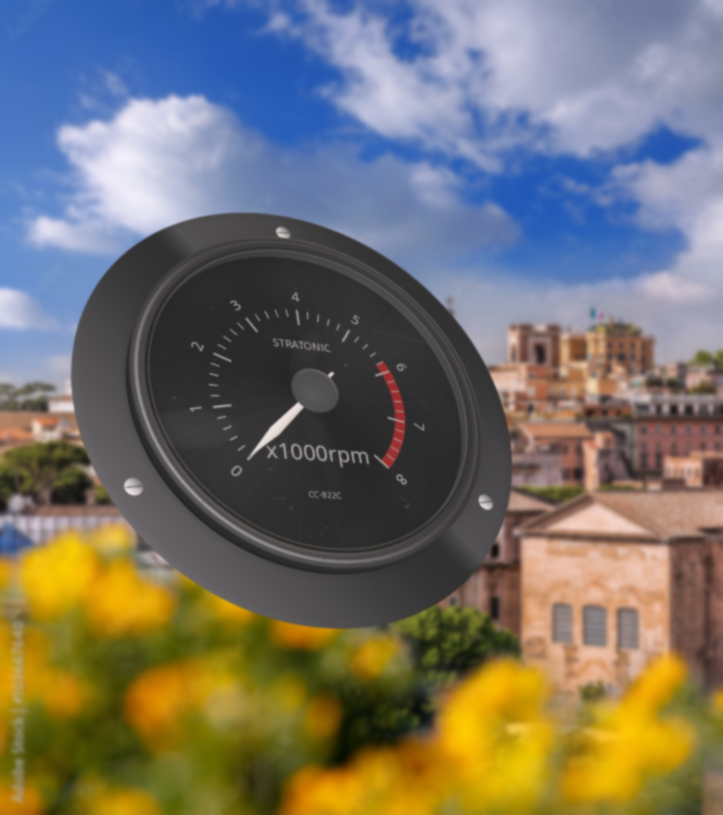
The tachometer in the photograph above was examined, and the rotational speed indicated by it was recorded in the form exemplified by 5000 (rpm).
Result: 0 (rpm)
